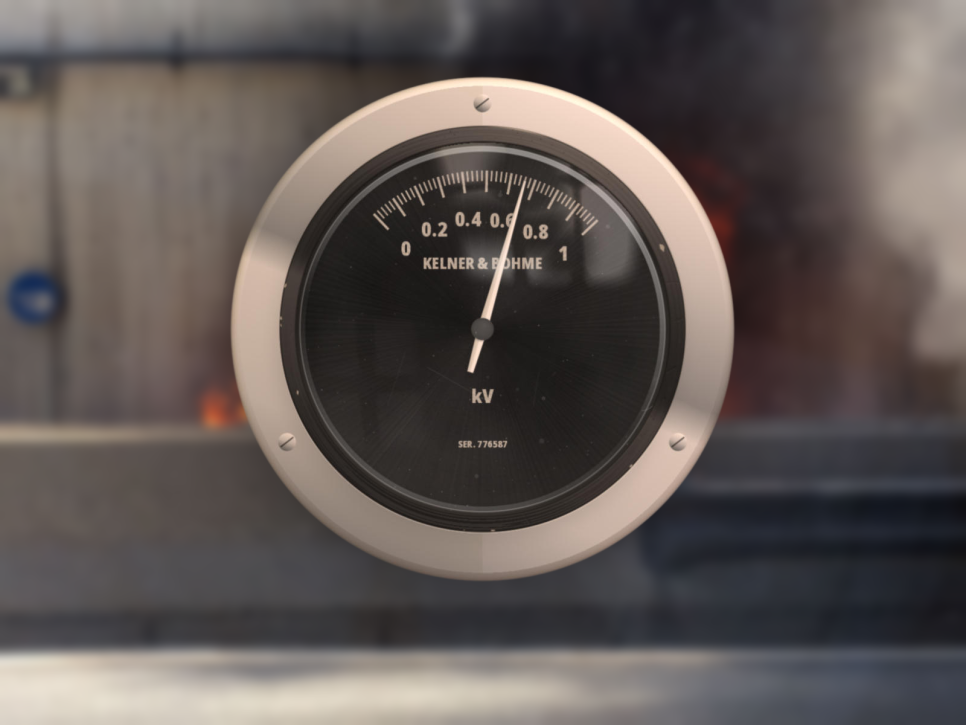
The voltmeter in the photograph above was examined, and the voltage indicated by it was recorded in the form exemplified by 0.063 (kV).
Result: 0.66 (kV)
